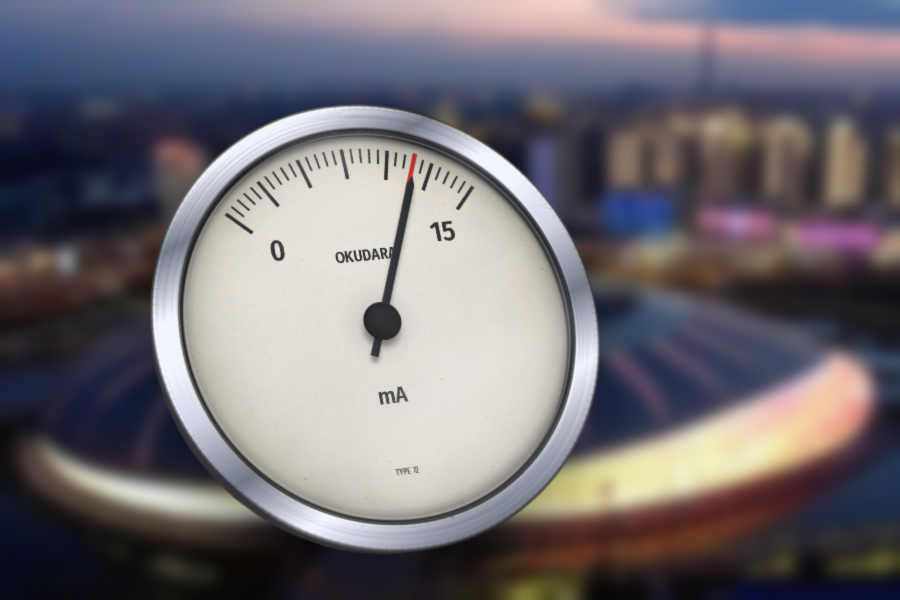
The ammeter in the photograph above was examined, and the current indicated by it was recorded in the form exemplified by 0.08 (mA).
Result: 11.5 (mA)
